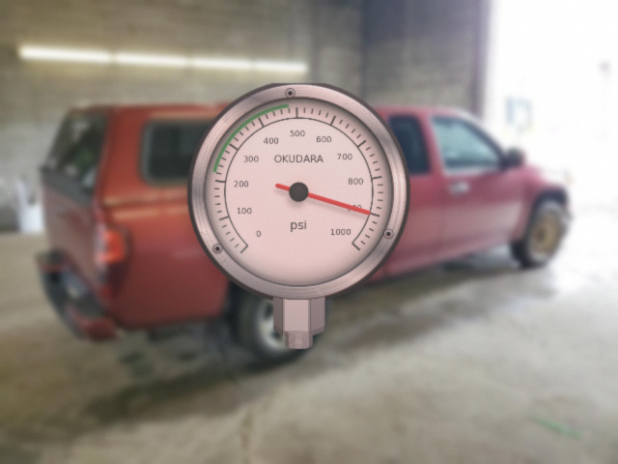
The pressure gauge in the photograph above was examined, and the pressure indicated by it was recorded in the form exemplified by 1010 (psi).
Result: 900 (psi)
